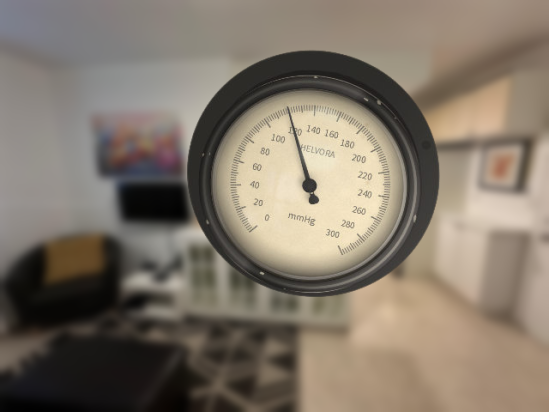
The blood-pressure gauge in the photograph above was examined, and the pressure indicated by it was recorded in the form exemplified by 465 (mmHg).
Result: 120 (mmHg)
